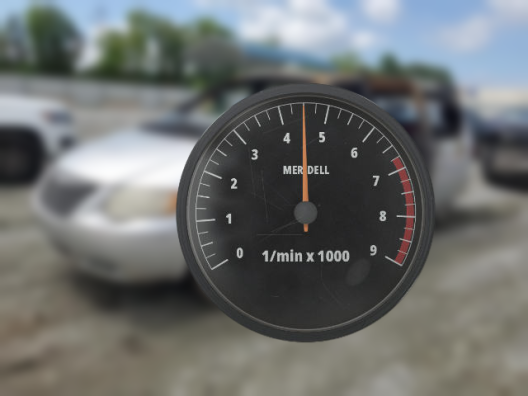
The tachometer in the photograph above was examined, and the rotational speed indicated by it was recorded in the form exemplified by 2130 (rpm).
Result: 4500 (rpm)
